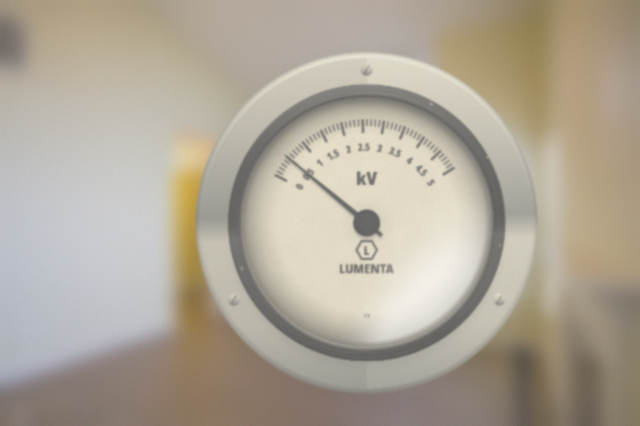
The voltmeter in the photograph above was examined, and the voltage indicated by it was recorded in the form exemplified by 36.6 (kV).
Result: 0.5 (kV)
